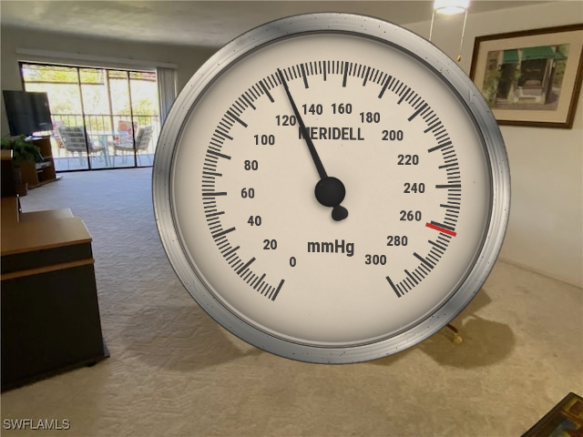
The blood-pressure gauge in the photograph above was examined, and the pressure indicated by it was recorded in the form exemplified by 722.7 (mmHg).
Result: 130 (mmHg)
